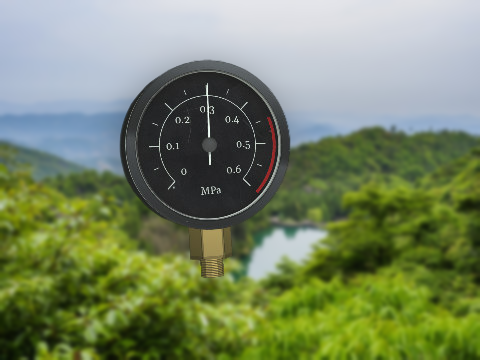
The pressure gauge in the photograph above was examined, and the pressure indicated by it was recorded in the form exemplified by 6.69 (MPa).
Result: 0.3 (MPa)
